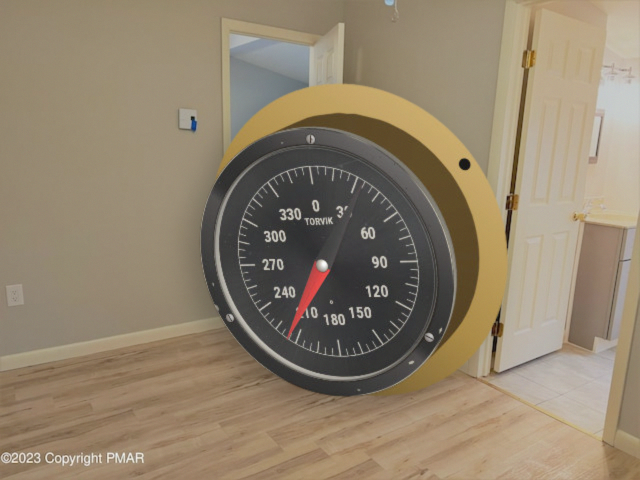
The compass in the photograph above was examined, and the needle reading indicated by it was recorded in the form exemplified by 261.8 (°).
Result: 215 (°)
